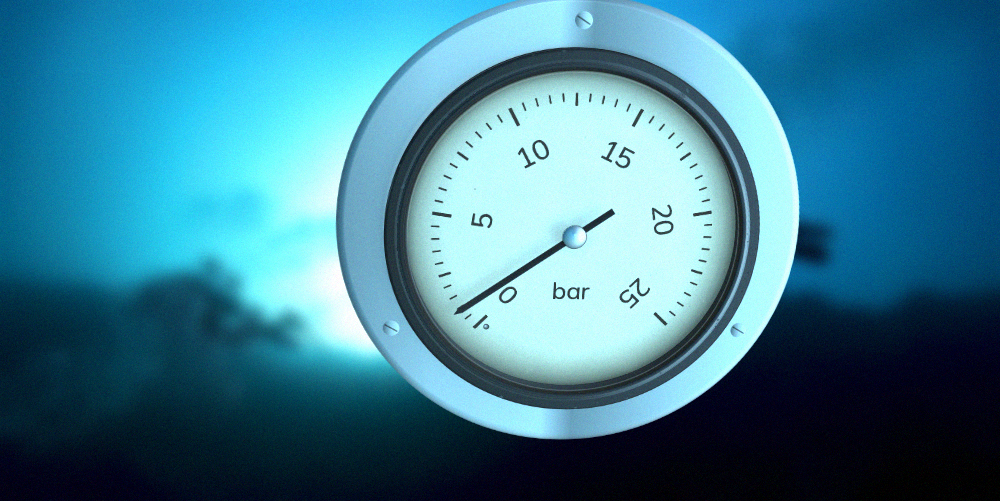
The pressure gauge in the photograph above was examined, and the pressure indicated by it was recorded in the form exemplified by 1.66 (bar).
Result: 1 (bar)
